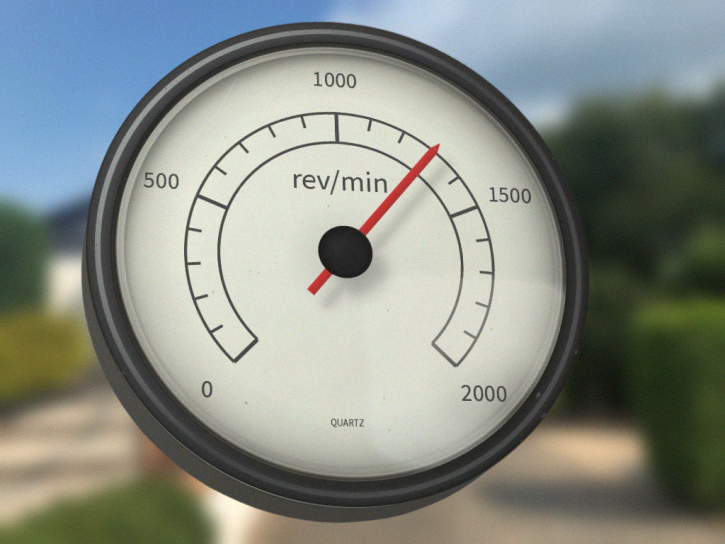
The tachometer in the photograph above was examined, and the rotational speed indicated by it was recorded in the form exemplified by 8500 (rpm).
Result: 1300 (rpm)
